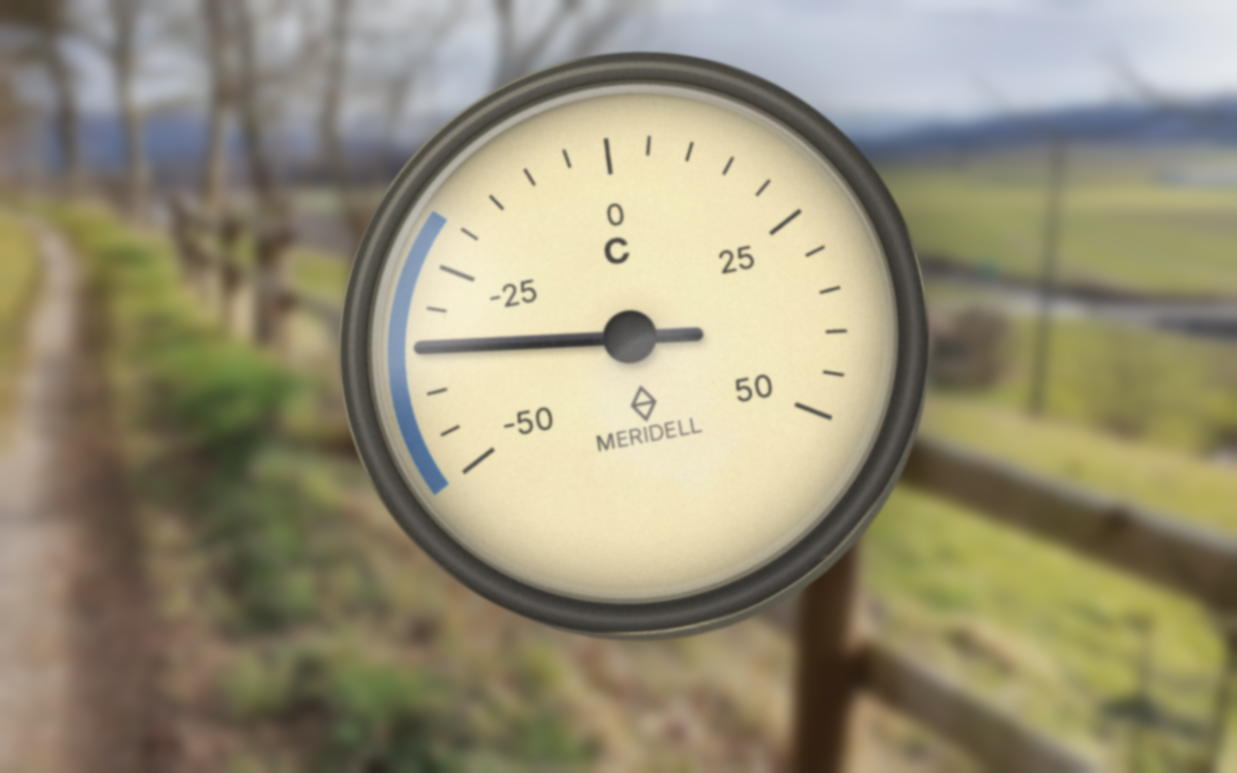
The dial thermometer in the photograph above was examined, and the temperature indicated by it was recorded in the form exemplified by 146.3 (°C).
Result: -35 (°C)
